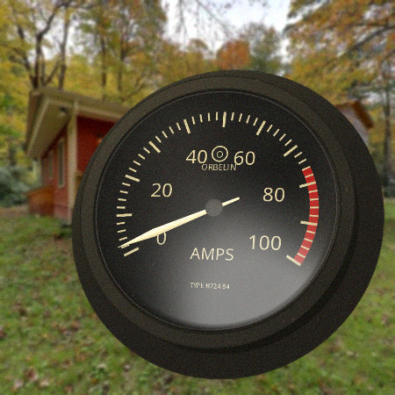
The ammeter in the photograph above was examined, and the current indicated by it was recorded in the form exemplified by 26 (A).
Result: 2 (A)
